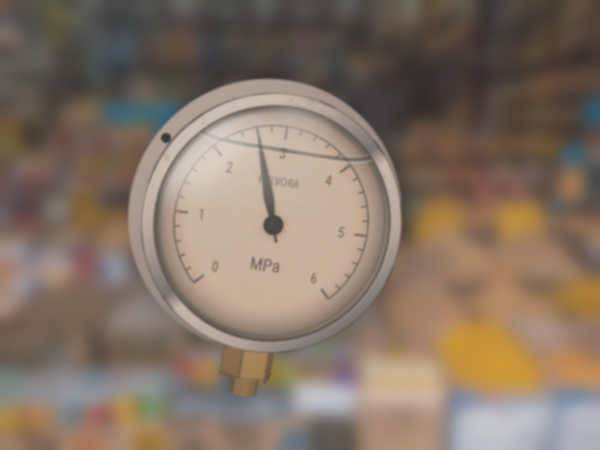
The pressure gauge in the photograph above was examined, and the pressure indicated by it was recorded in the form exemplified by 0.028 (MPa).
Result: 2.6 (MPa)
